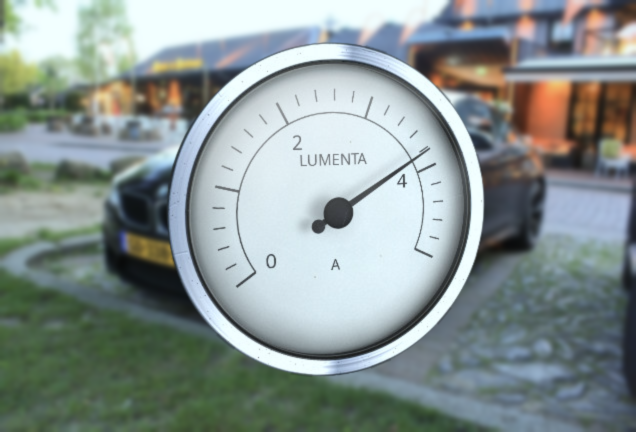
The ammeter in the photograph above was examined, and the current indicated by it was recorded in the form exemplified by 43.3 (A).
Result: 3.8 (A)
